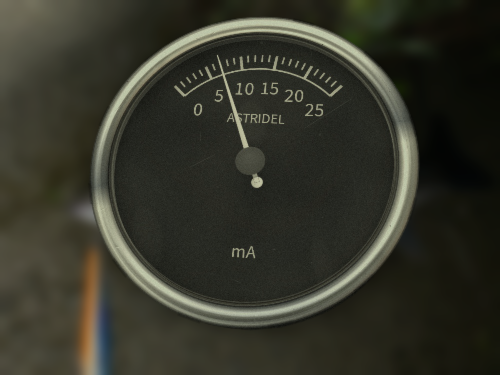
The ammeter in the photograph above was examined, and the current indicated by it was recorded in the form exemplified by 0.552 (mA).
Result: 7 (mA)
